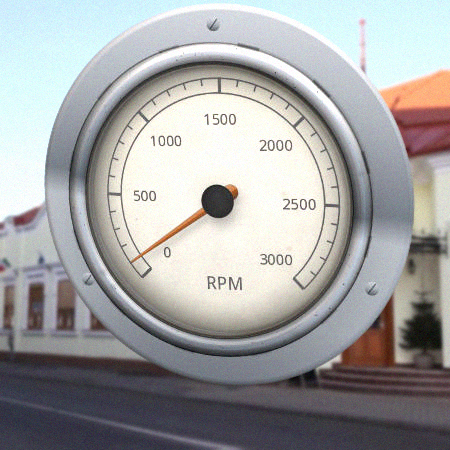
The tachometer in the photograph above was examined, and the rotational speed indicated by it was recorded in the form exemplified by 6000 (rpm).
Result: 100 (rpm)
